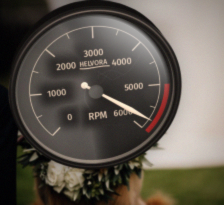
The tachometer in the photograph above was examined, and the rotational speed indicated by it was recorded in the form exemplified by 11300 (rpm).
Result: 5750 (rpm)
